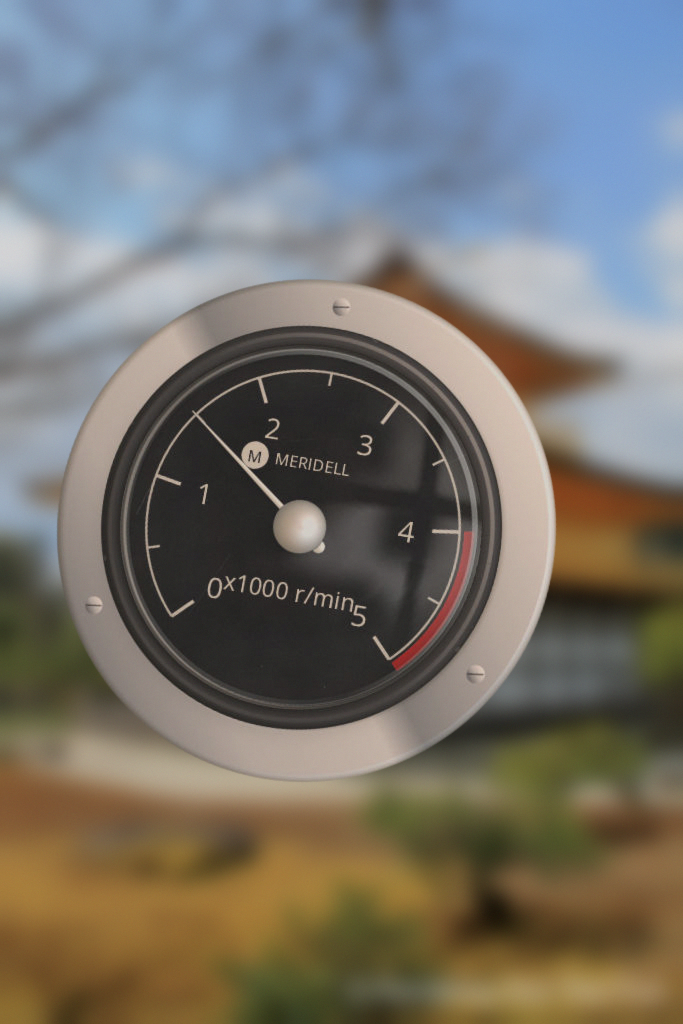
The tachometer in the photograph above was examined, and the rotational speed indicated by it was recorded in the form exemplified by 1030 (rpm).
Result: 1500 (rpm)
